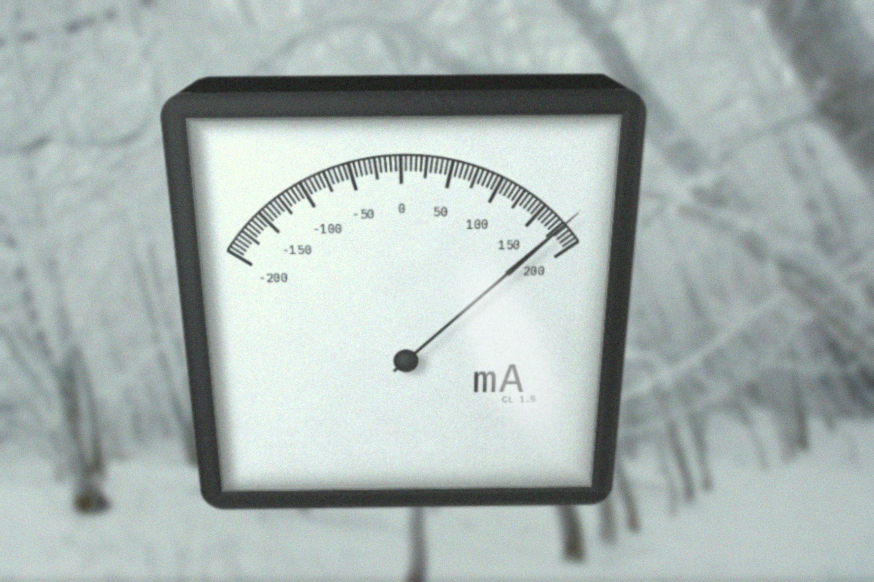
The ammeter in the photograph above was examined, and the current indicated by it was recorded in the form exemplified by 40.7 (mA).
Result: 175 (mA)
